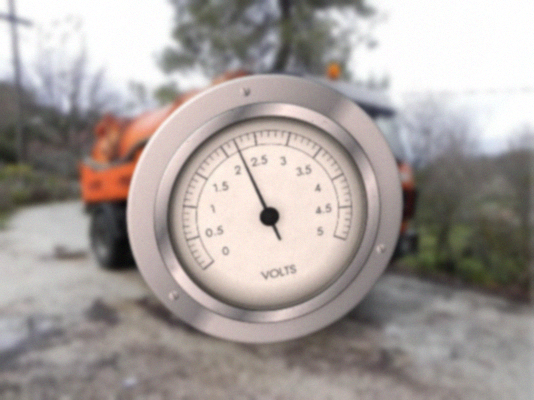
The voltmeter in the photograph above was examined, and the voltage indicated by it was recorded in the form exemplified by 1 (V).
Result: 2.2 (V)
